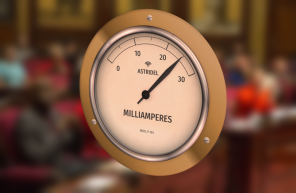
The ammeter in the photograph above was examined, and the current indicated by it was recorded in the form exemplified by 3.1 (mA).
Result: 25 (mA)
